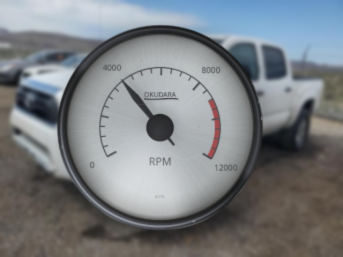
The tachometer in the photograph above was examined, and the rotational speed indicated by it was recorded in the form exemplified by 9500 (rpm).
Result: 4000 (rpm)
